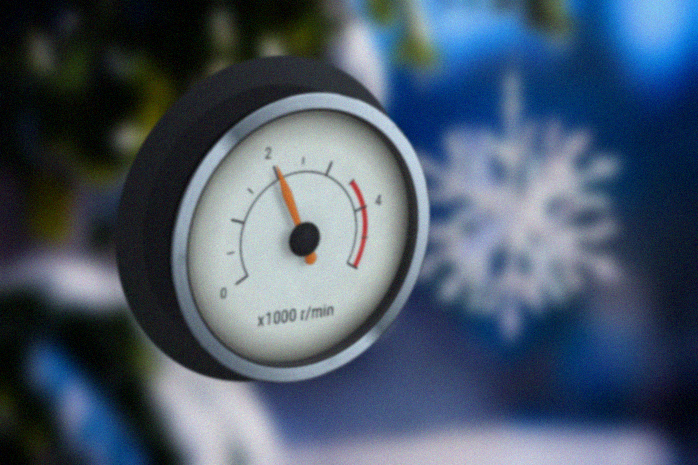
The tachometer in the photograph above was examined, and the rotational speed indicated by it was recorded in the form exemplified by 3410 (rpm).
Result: 2000 (rpm)
